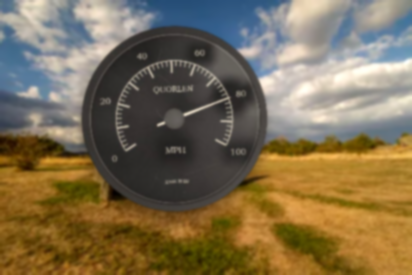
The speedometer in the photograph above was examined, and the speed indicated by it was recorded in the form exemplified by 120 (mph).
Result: 80 (mph)
